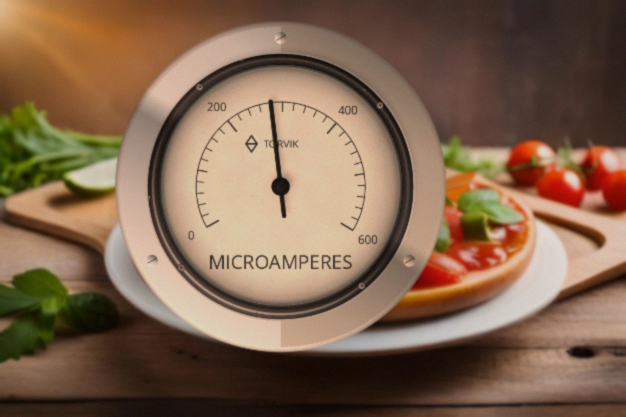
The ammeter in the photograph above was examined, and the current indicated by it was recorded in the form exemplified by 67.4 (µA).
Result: 280 (µA)
